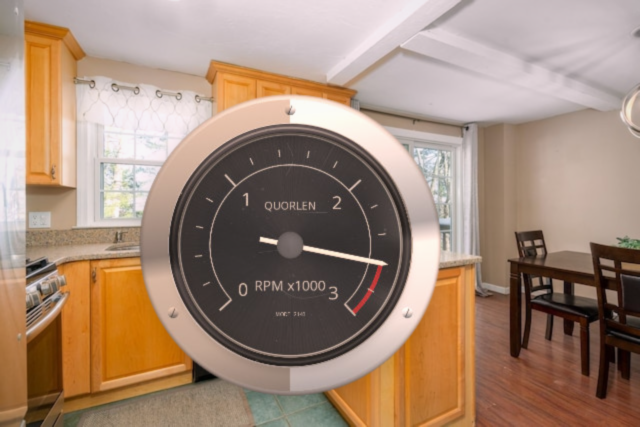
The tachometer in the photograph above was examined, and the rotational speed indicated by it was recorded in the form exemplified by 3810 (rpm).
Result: 2600 (rpm)
